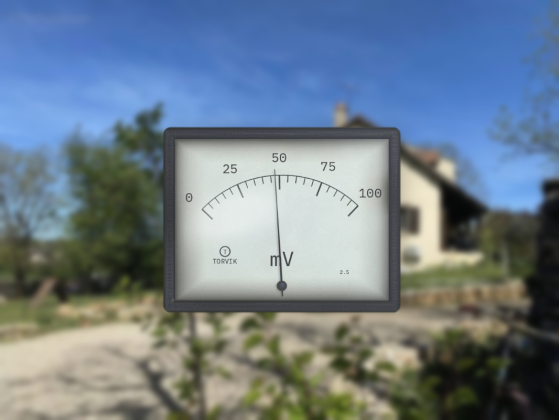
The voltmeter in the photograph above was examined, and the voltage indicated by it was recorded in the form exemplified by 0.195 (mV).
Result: 47.5 (mV)
